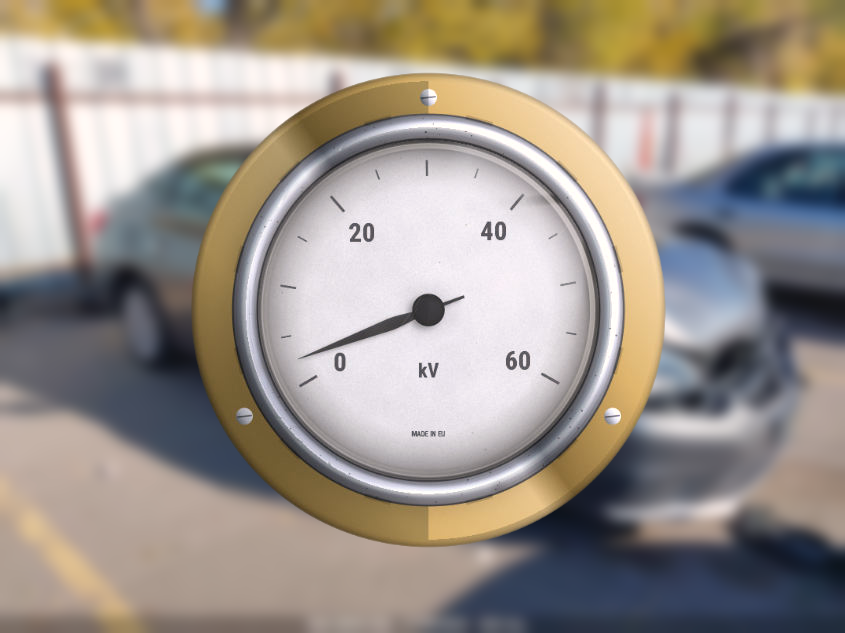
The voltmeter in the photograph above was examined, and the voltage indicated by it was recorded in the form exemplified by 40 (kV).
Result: 2.5 (kV)
